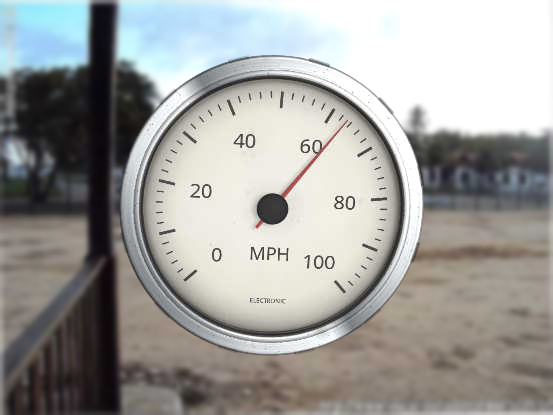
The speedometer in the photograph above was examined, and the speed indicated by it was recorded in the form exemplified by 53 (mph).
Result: 63 (mph)
